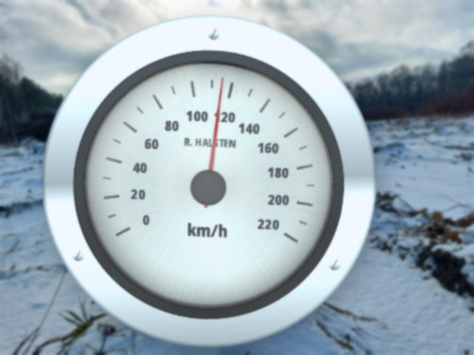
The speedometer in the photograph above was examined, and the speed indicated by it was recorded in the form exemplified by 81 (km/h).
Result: 115 (km/h)
